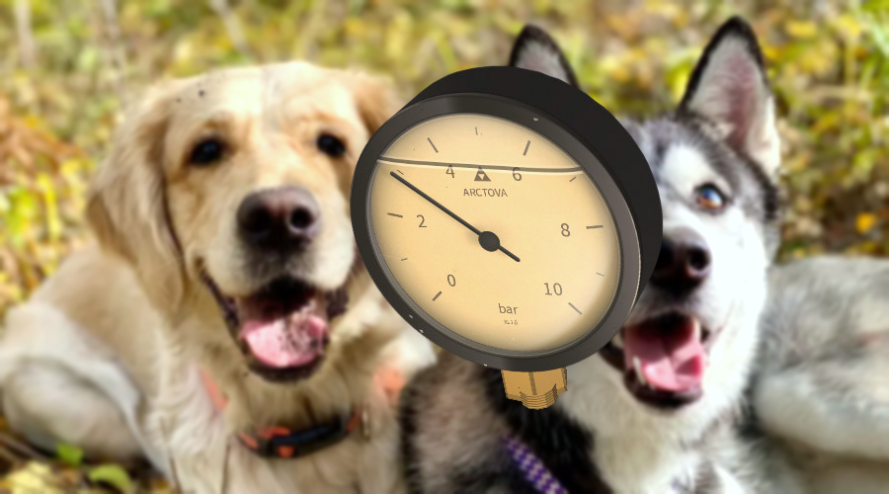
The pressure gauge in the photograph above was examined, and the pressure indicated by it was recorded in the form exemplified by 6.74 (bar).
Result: 3 (bar)
